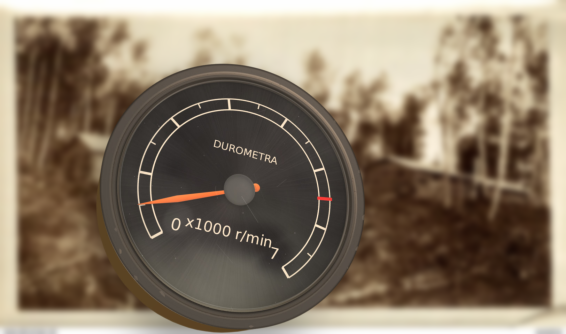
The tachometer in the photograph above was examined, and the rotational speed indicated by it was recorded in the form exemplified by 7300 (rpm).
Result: 500 (rpm)
